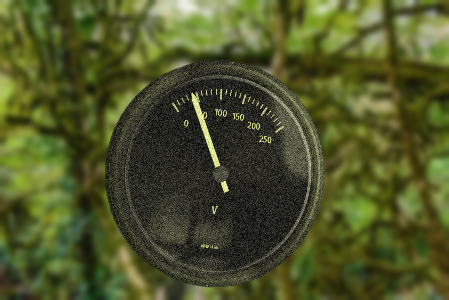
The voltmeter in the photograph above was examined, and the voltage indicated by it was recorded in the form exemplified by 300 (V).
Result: 40 (V)
